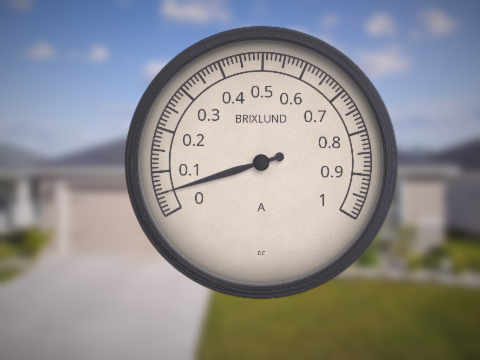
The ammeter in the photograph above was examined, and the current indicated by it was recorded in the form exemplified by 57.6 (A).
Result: 0.05 (A)
